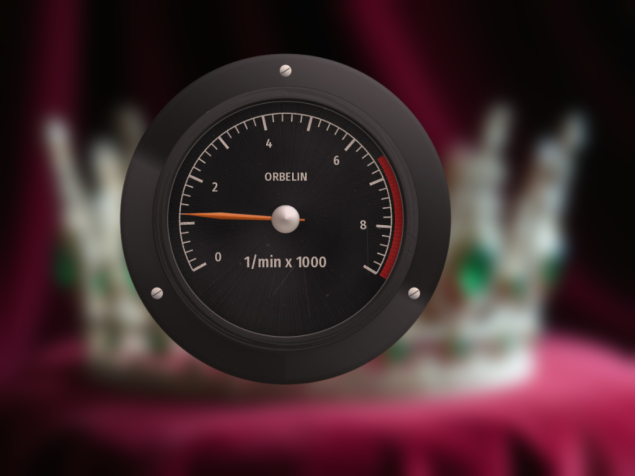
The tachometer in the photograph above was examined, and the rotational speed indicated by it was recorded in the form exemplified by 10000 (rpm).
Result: 1200 (rpm)
